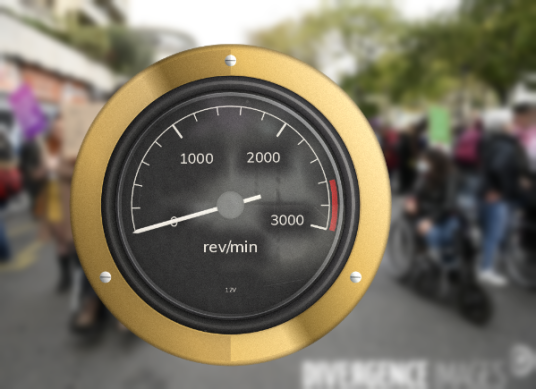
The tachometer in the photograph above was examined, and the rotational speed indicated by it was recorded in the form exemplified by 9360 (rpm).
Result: 0 (rpm)
